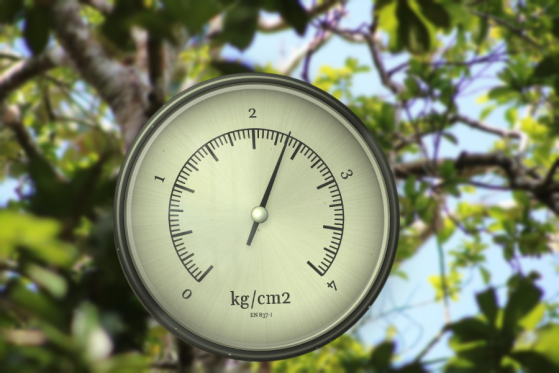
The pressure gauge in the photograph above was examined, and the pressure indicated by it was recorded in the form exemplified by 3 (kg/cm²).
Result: 2.35 (kg/cm²)
